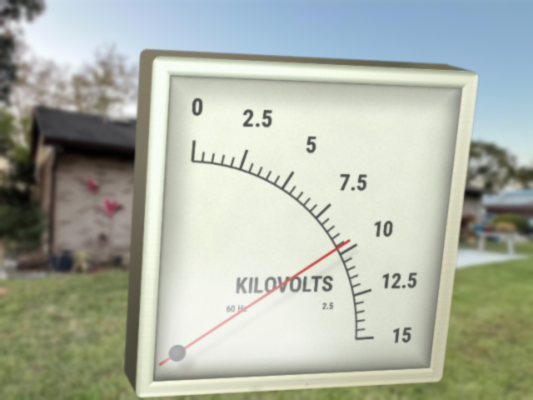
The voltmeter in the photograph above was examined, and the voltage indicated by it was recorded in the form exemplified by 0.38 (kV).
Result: 9.5 (kV)
